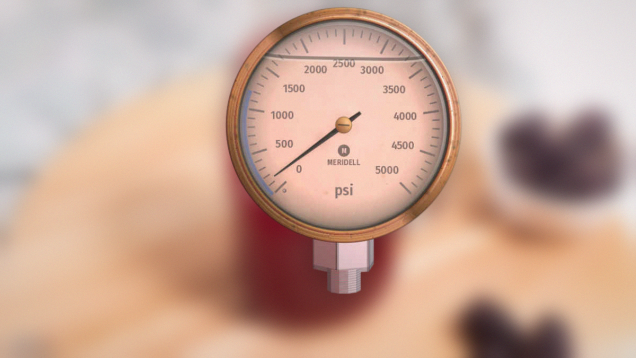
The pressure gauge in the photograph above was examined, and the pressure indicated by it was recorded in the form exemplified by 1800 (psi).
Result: 150 (psi)
